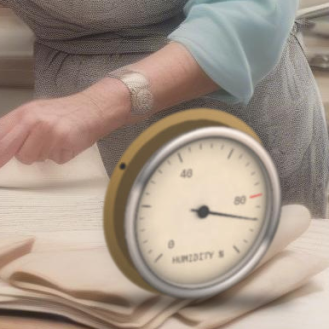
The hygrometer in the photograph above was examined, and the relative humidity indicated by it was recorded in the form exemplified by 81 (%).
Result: 88 (%)
